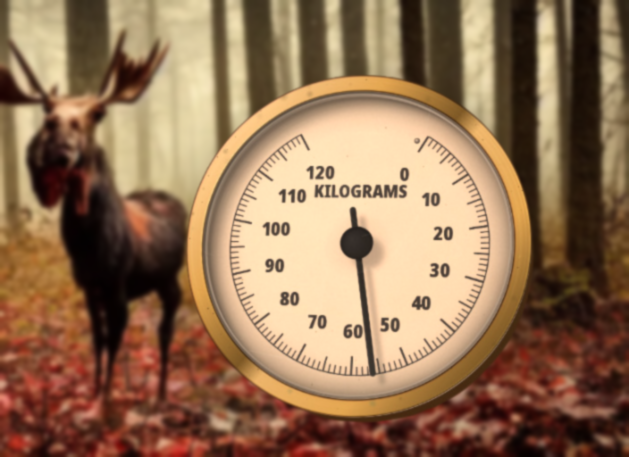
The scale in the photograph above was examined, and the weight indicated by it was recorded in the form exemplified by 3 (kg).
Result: 56 (kg)
